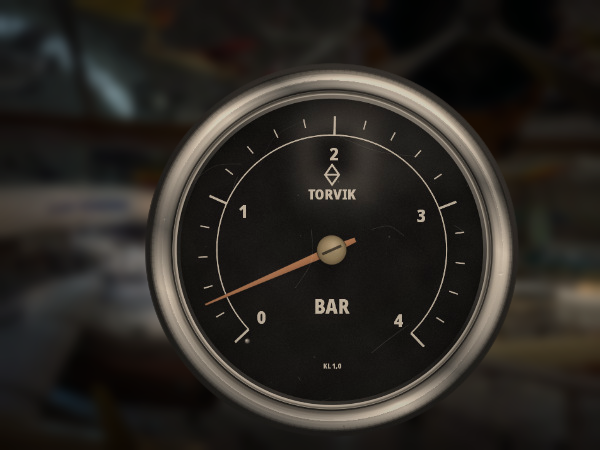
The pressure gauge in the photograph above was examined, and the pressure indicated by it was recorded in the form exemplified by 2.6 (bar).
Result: 0.3 (bar)
